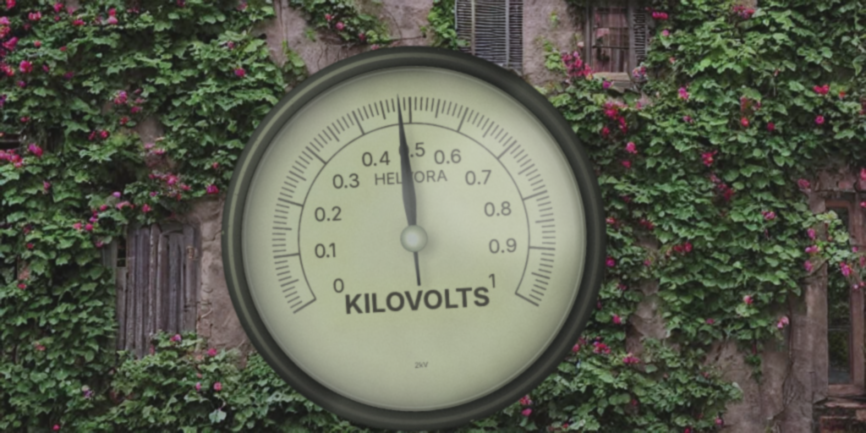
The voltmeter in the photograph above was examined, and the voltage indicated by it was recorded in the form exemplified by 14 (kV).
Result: 0.48 (kV)
